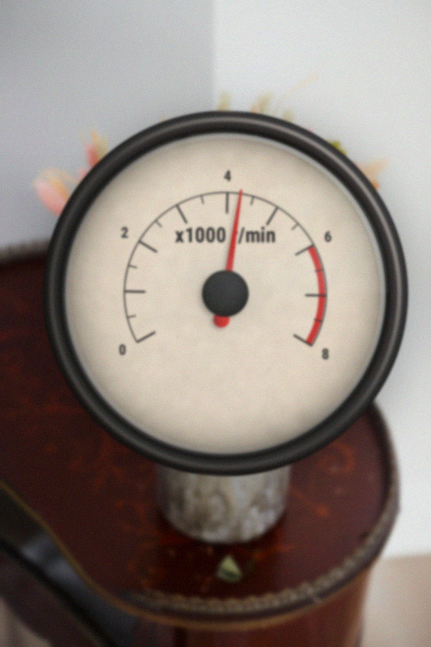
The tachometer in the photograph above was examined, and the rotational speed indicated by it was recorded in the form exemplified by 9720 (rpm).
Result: 4250 (rpm)
